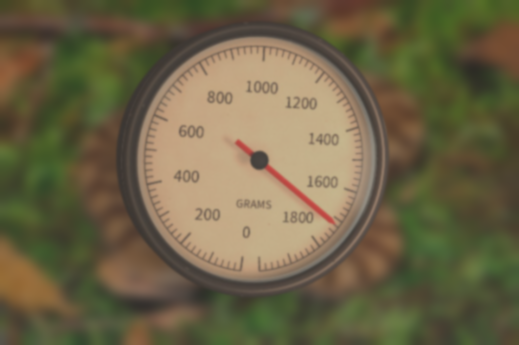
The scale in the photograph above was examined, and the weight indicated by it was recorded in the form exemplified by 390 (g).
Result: 1720 (g)
